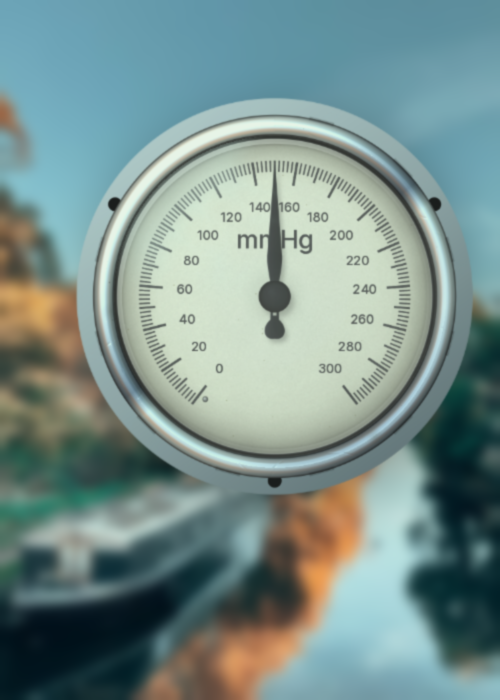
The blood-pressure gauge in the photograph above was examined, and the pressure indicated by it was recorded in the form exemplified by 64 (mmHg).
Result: 150 (mmHg)
